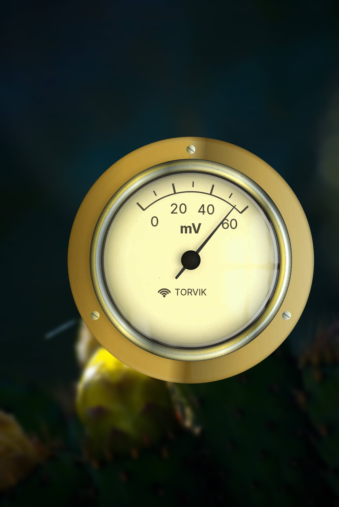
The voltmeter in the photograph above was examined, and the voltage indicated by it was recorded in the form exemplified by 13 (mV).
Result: 55 (mV)
